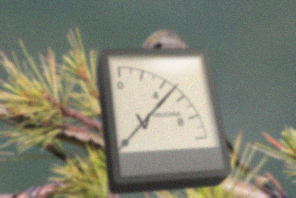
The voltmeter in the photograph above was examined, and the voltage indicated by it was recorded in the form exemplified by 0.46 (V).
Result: 5 (V)
